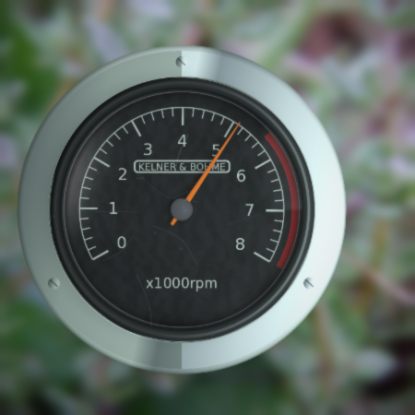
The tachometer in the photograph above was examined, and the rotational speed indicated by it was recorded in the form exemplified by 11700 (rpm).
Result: 5100 (rpm)
